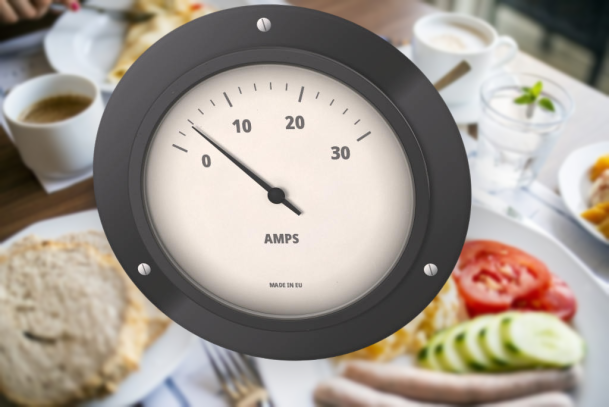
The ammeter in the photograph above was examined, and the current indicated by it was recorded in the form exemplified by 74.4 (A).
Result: 4 (A)
